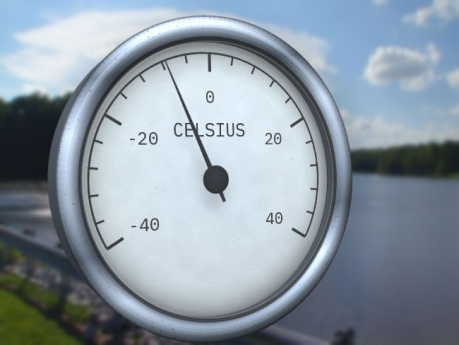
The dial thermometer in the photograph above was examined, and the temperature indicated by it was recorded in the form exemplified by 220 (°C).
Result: -8 (°C)
